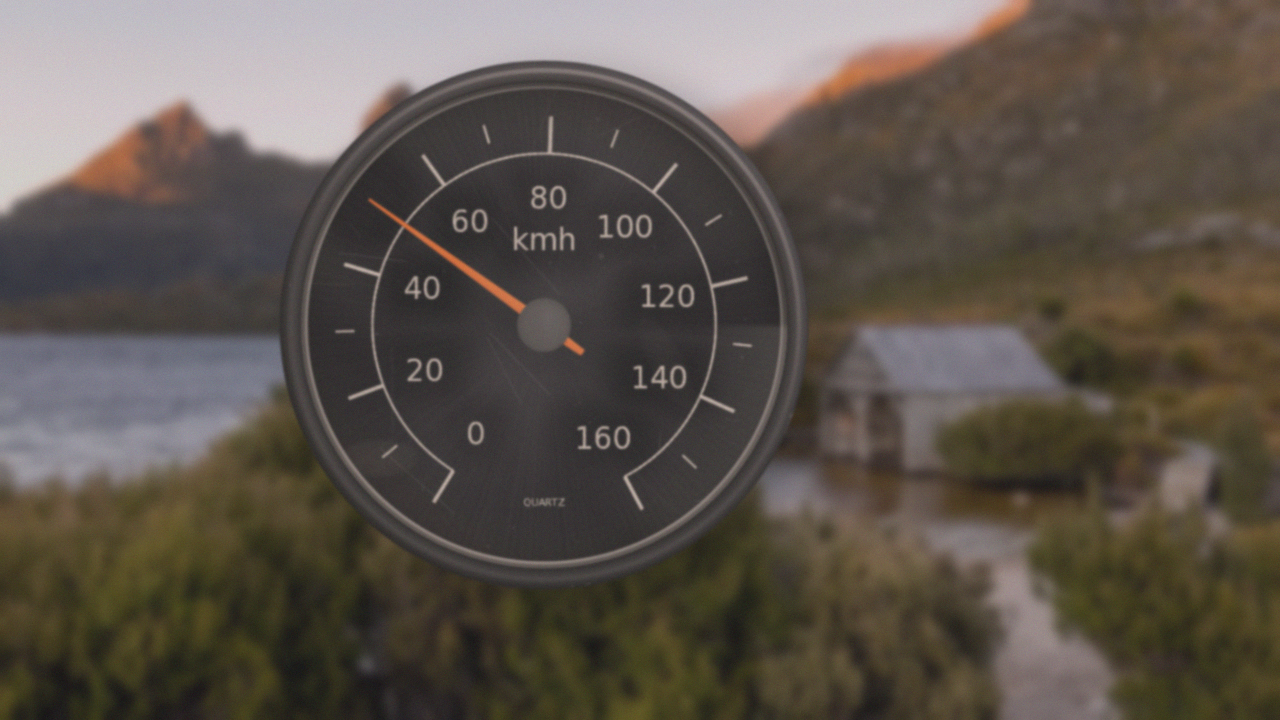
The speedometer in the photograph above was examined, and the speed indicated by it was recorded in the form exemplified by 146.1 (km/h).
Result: 50 (km/h)
